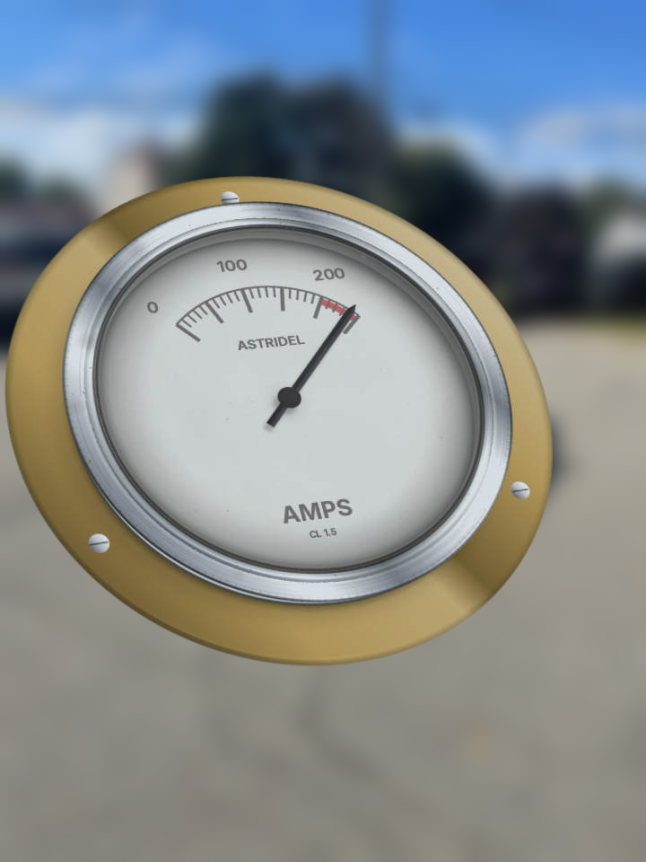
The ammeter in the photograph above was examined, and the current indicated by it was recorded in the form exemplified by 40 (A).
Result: 240 (A)
